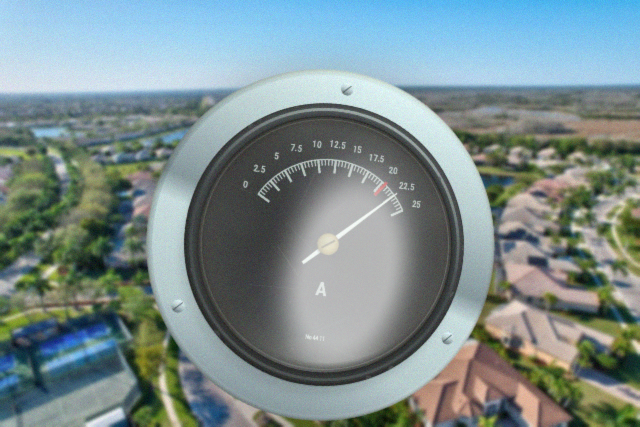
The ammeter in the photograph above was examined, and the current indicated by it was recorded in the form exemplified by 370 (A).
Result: 22.5 (A)
